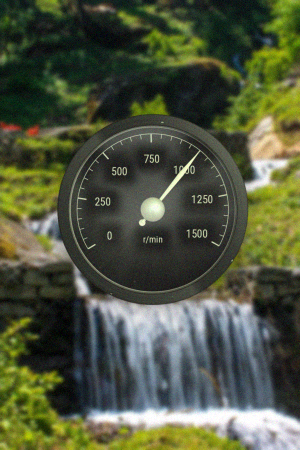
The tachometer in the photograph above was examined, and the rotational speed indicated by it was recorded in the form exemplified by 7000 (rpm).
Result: 1000 (rpm)
